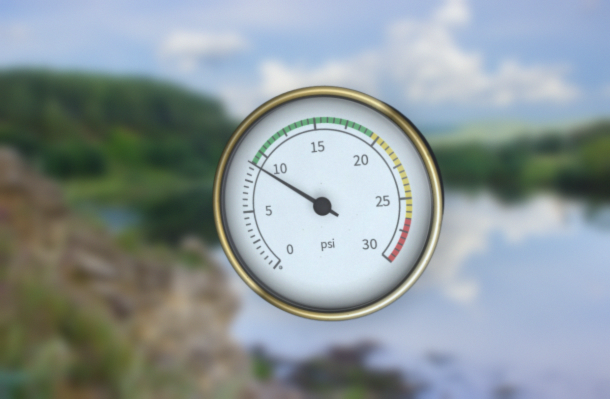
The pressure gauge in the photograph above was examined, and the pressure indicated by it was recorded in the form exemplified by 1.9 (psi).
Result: 9 (psi)
